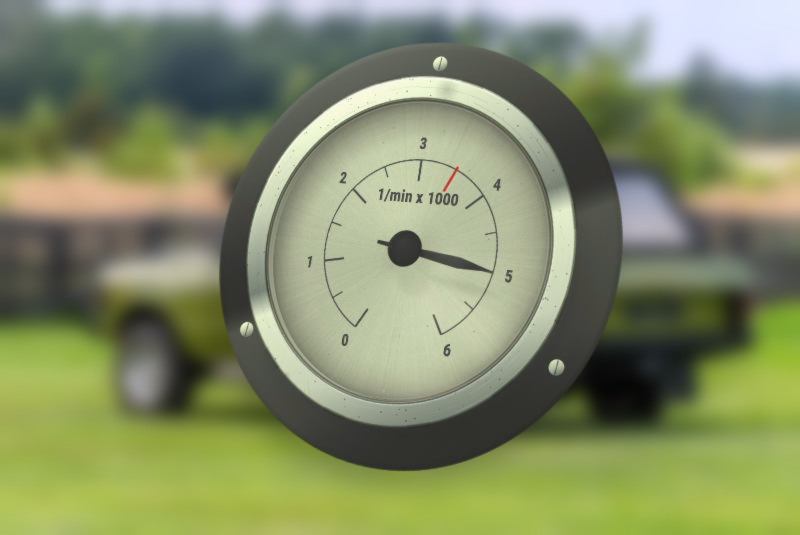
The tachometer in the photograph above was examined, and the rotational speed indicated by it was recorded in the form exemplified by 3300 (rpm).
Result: 5000 (rpm)
